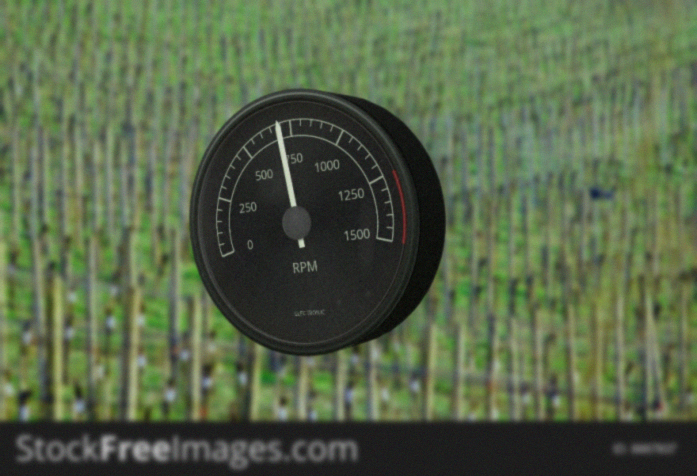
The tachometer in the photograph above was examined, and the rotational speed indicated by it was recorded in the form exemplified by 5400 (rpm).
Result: 700 (rpm)
